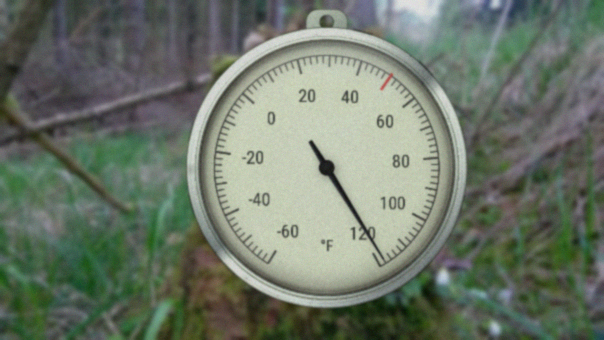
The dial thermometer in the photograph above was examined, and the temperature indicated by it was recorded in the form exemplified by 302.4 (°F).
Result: 118 (°F)
